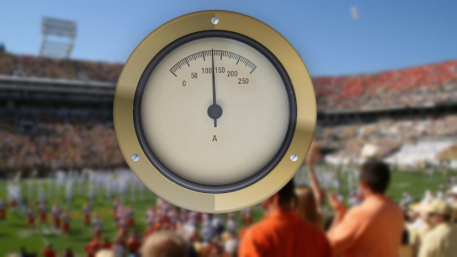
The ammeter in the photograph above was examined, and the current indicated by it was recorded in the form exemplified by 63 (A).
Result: 125 (A)
